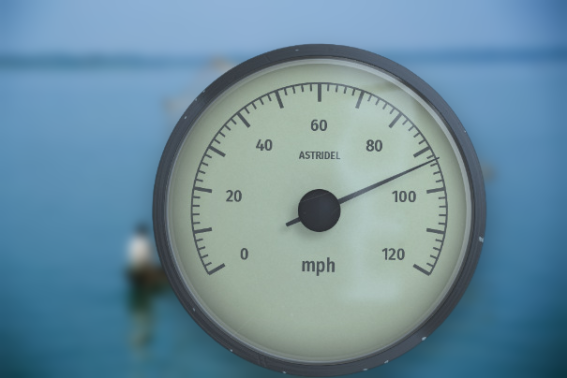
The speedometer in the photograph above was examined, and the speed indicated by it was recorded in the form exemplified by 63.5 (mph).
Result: 93 (mph)
